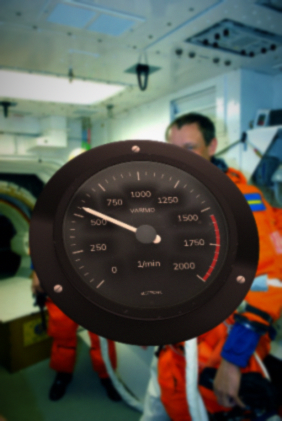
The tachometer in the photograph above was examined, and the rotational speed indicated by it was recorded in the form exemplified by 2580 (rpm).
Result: 550 (rpm)
